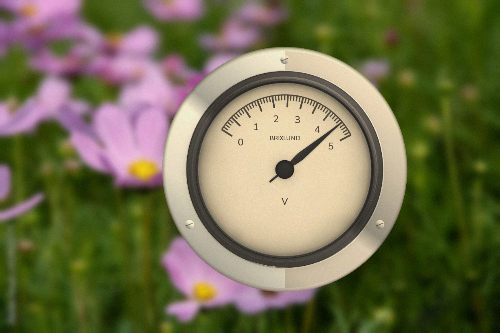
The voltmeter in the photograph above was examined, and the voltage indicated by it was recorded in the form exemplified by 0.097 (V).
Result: 4.5 (V)
